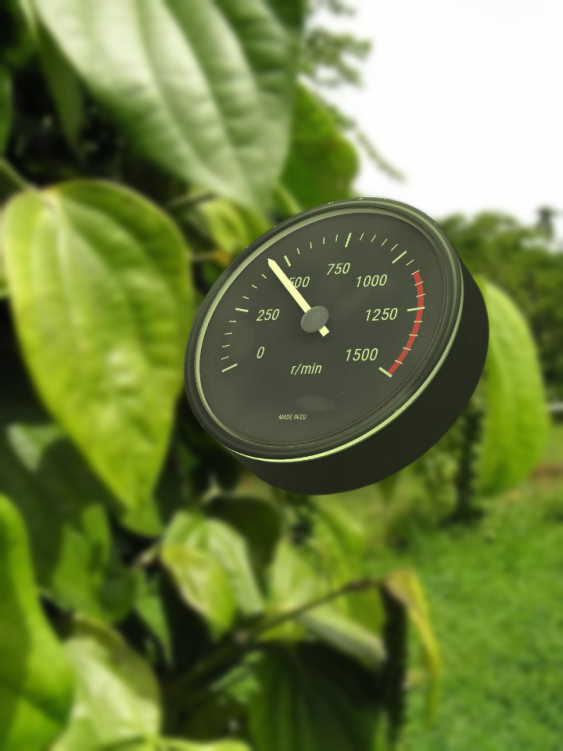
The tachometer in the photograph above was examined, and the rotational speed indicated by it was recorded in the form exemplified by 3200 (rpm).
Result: 450 (rpm)
